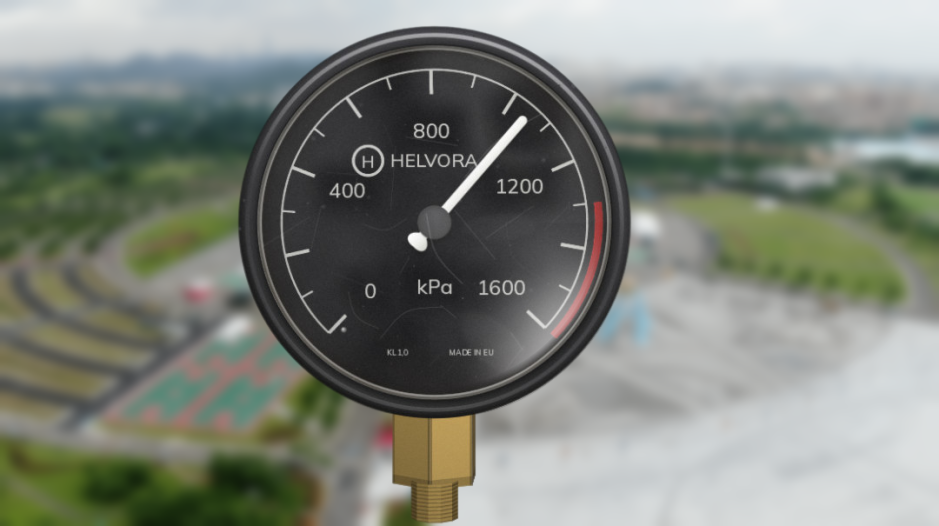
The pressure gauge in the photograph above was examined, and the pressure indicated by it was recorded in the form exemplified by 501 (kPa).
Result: 1050 (kPa)
